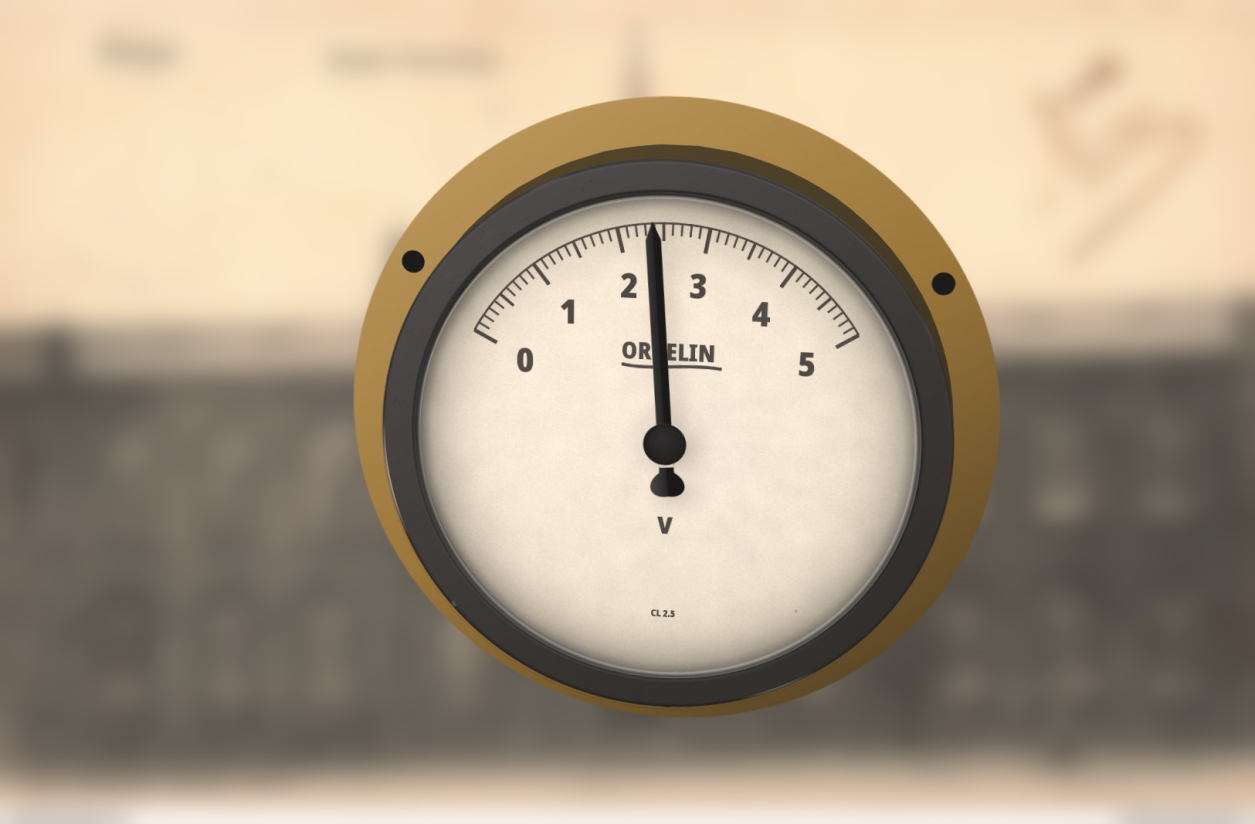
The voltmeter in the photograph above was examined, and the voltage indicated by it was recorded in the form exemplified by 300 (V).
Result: 2.4 (V)
